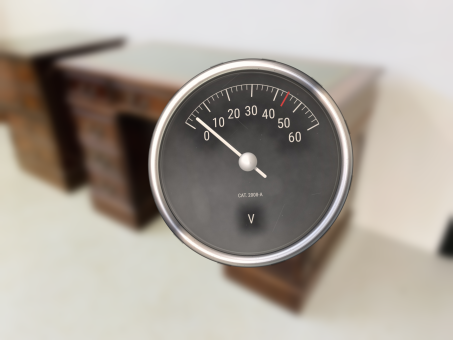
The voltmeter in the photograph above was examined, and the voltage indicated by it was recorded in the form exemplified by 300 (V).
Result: 4 (V)
